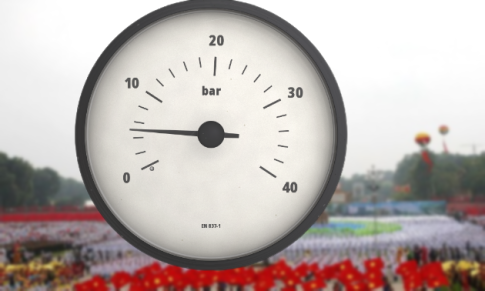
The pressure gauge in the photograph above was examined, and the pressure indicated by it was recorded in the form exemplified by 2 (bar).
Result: 5 (bar)
